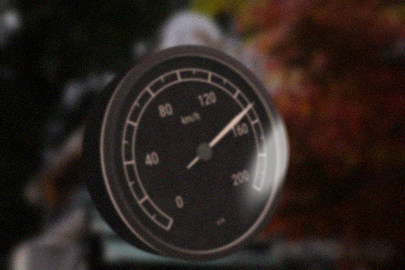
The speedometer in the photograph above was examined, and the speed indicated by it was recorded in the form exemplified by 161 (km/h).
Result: 150 (km/h)
